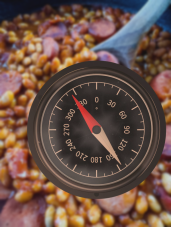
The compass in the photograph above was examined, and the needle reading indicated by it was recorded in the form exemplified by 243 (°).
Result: 325 (°)
